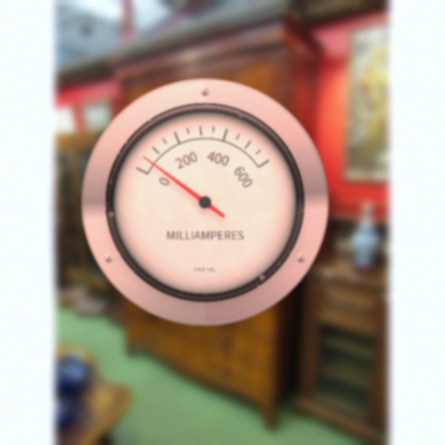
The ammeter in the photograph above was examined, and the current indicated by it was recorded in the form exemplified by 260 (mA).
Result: 50 (mA)
